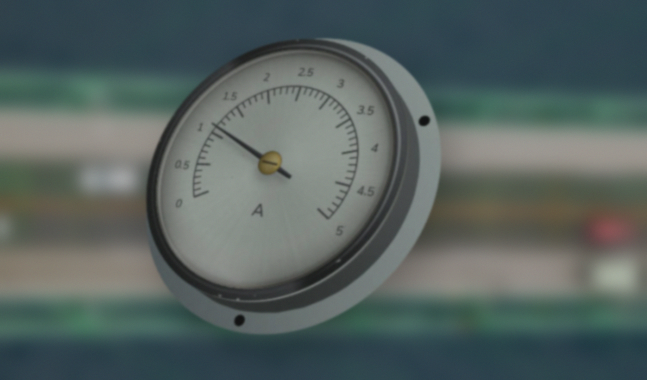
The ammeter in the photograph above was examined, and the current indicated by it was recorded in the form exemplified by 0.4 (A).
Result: 1.1 (A)
